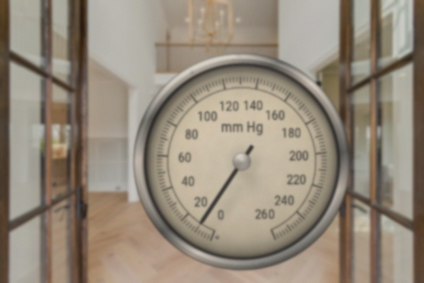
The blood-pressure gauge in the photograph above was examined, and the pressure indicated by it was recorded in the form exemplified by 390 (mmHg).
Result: 10 (mmHg)
